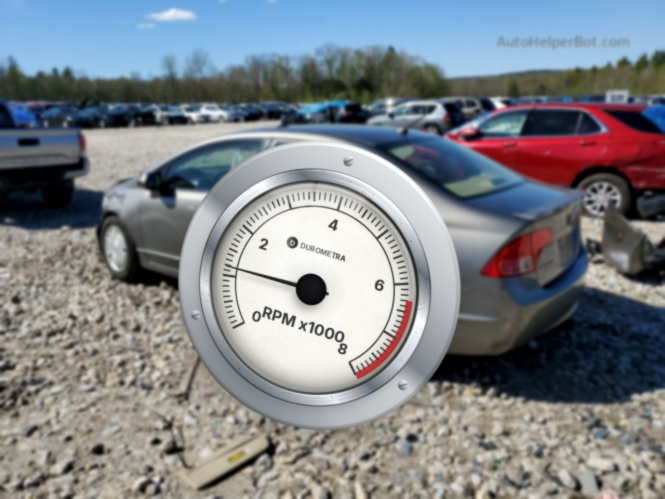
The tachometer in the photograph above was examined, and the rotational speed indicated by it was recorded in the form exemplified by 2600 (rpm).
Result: 1200 (rpm)
